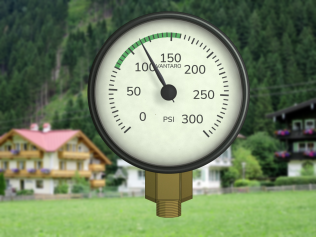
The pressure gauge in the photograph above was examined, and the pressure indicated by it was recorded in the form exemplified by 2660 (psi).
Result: 115 (psi)
